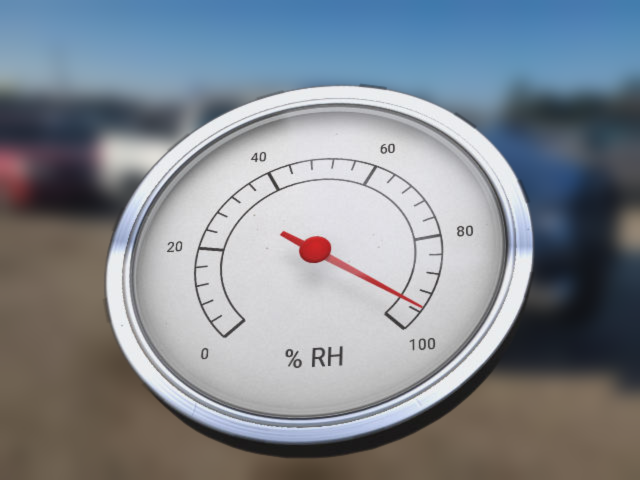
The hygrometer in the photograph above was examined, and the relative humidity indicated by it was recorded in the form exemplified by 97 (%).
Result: 96 (%)
